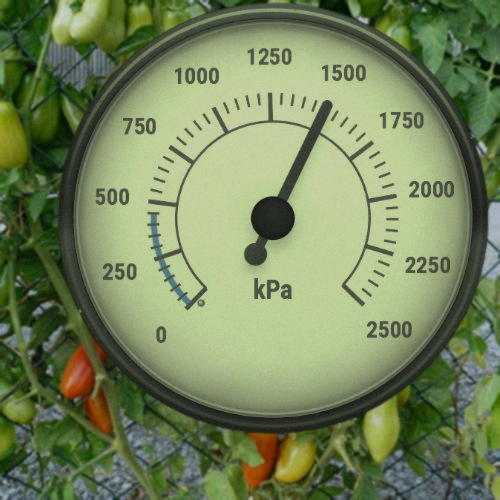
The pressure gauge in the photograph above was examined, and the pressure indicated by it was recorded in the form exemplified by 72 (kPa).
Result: 1500 (kPa)
